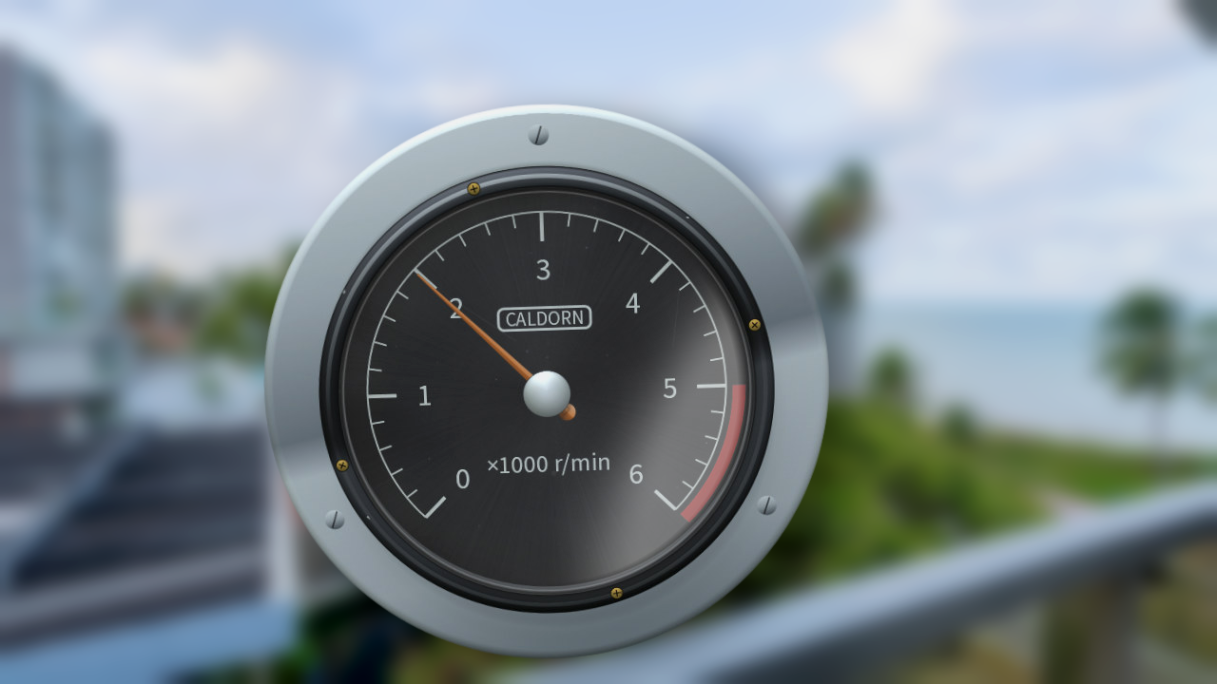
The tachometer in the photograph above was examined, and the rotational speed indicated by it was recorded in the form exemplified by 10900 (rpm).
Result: 2000 (rpm)
